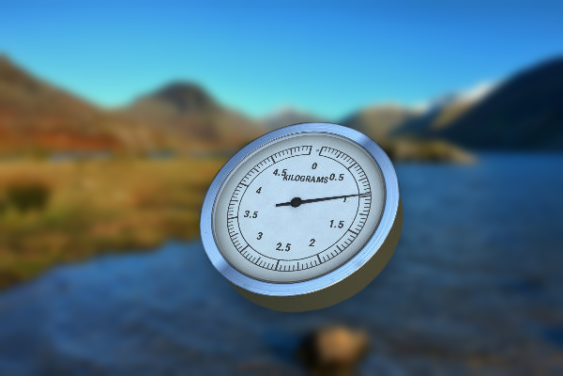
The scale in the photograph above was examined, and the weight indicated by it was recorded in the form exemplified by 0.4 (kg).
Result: 1 (kg)
